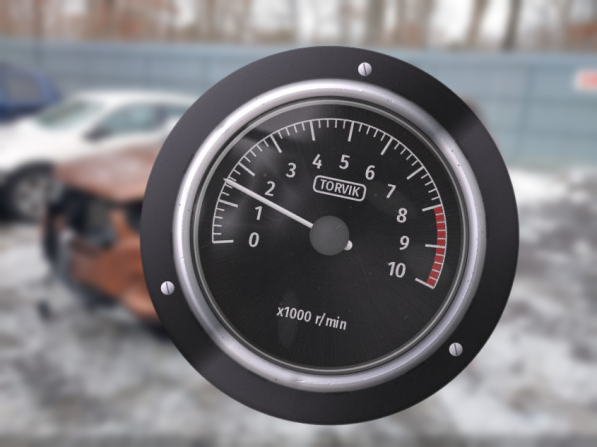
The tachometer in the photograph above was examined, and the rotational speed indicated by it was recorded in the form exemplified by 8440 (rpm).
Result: 1500 (rpm)
